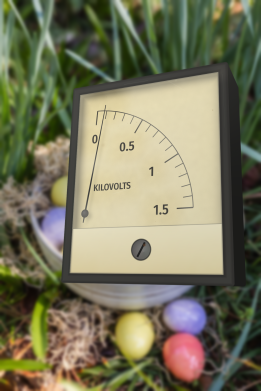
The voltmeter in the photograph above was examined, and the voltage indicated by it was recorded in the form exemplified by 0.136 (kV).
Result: 0.1 (kV)
